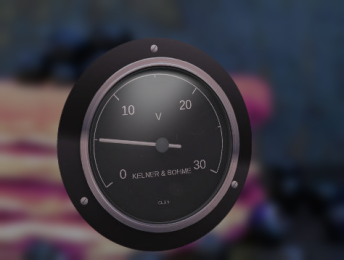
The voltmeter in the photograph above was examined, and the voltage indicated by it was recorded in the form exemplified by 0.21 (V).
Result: 5 (V)
